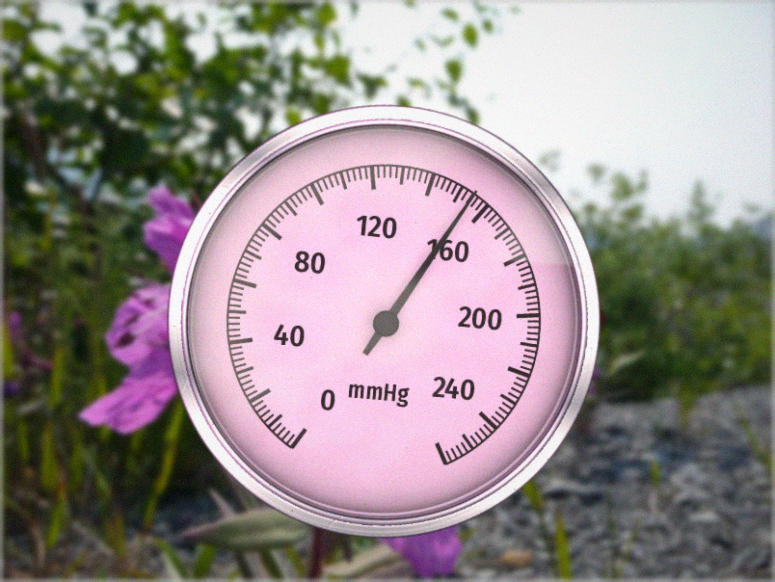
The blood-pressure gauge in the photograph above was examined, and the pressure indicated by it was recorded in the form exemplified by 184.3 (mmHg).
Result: 154 (mmHg)
